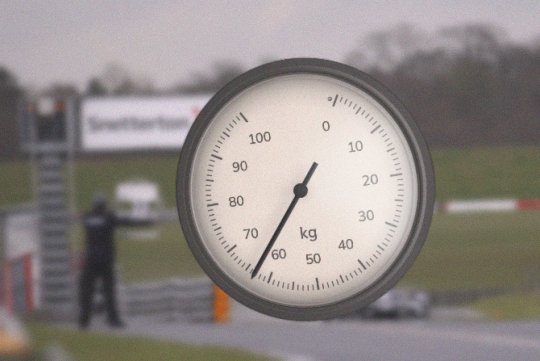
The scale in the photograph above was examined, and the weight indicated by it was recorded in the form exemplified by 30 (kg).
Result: 63 (kg)
